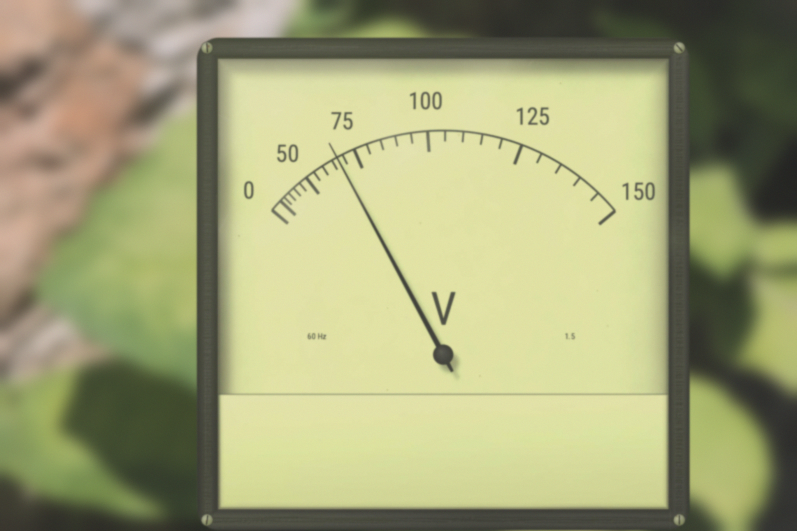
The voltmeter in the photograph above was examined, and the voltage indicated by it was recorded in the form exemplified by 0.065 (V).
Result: 67.5 (V)
